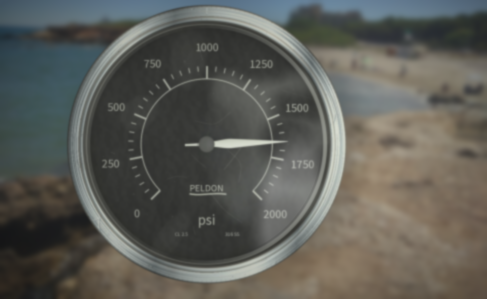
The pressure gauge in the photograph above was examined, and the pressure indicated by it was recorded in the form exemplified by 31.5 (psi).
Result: 1650 (psi)
